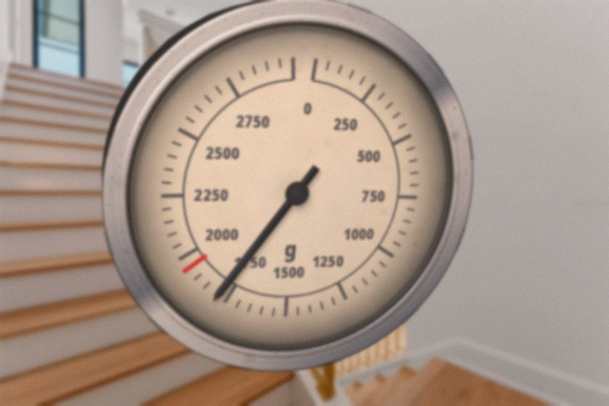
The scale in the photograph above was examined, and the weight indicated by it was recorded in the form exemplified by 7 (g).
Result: 1800 (g)
